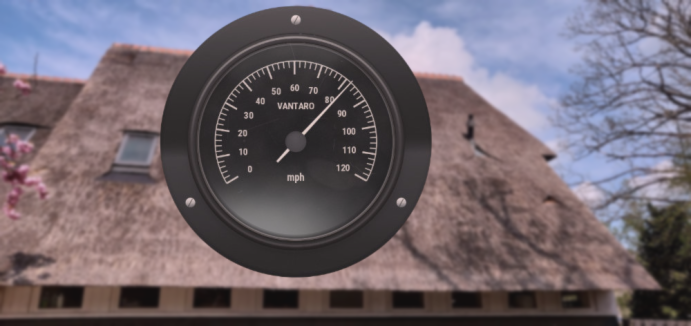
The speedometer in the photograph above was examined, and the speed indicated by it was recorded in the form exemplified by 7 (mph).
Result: 82 (mph)
